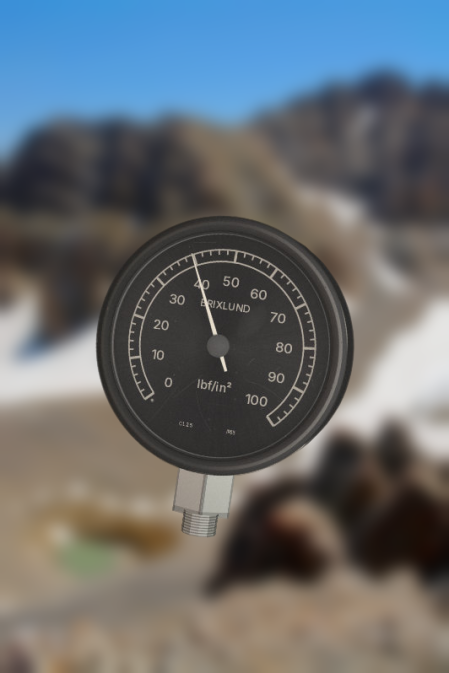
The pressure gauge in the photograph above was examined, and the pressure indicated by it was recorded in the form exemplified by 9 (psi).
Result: 40 (psi)
